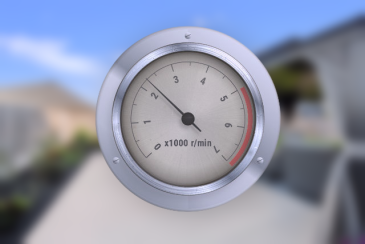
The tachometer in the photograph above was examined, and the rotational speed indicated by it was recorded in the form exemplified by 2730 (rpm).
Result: 2250 (rpm)
